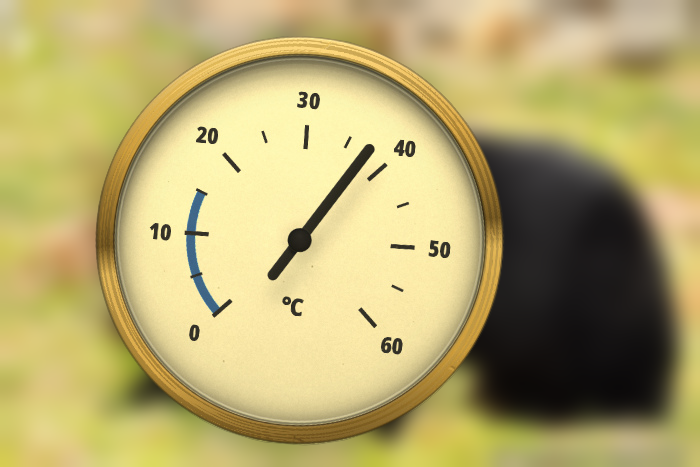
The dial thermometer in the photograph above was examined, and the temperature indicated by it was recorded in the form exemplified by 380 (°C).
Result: 37.5 (°C)
